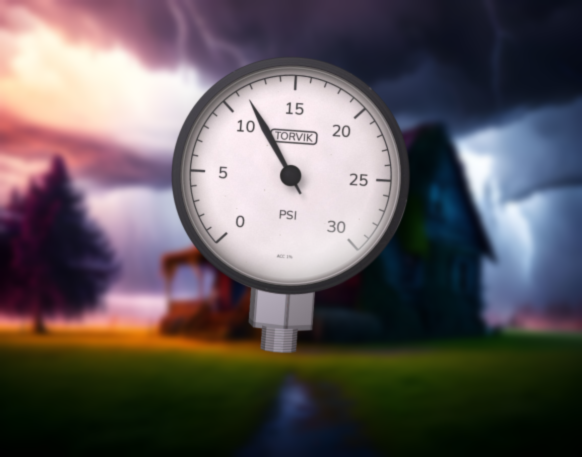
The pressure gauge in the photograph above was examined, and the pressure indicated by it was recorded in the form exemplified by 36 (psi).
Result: 11.5 (psi)
